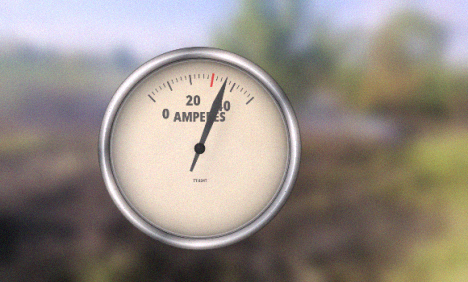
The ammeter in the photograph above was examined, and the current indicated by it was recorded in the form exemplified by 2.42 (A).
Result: 36 (A)
